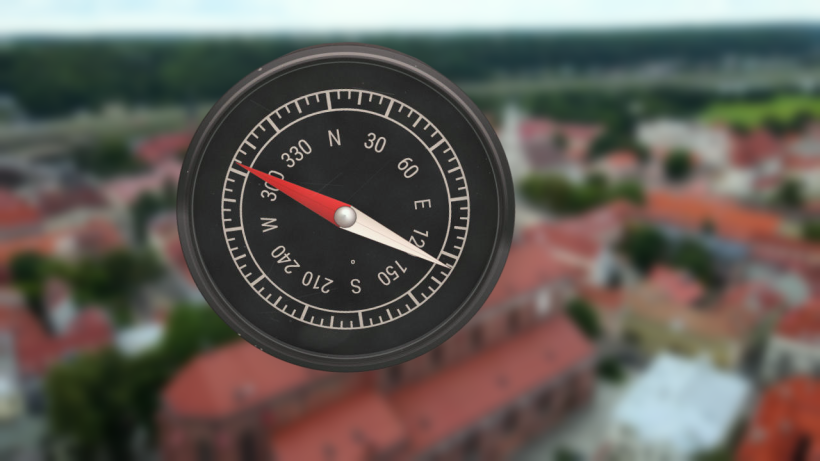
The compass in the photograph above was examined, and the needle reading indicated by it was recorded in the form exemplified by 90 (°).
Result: 305 (°)
